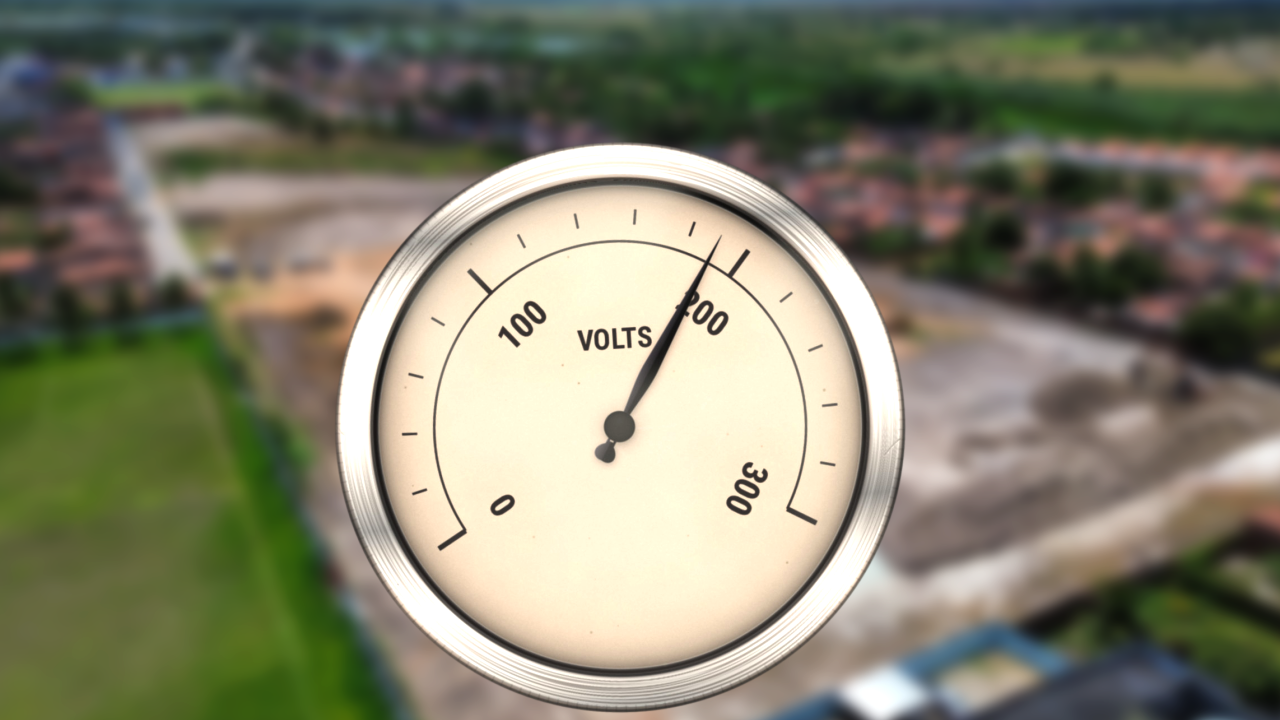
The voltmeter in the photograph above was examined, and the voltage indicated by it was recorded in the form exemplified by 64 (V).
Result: 190 (V)
